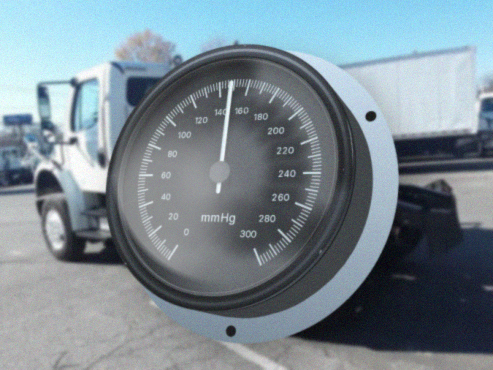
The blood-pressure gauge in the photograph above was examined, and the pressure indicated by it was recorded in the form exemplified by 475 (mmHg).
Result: 150 (mmHg)
